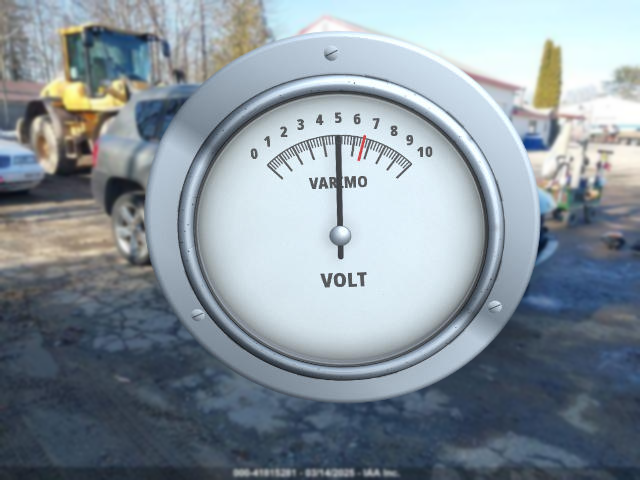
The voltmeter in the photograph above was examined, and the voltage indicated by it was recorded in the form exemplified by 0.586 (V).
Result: 5 (V)
